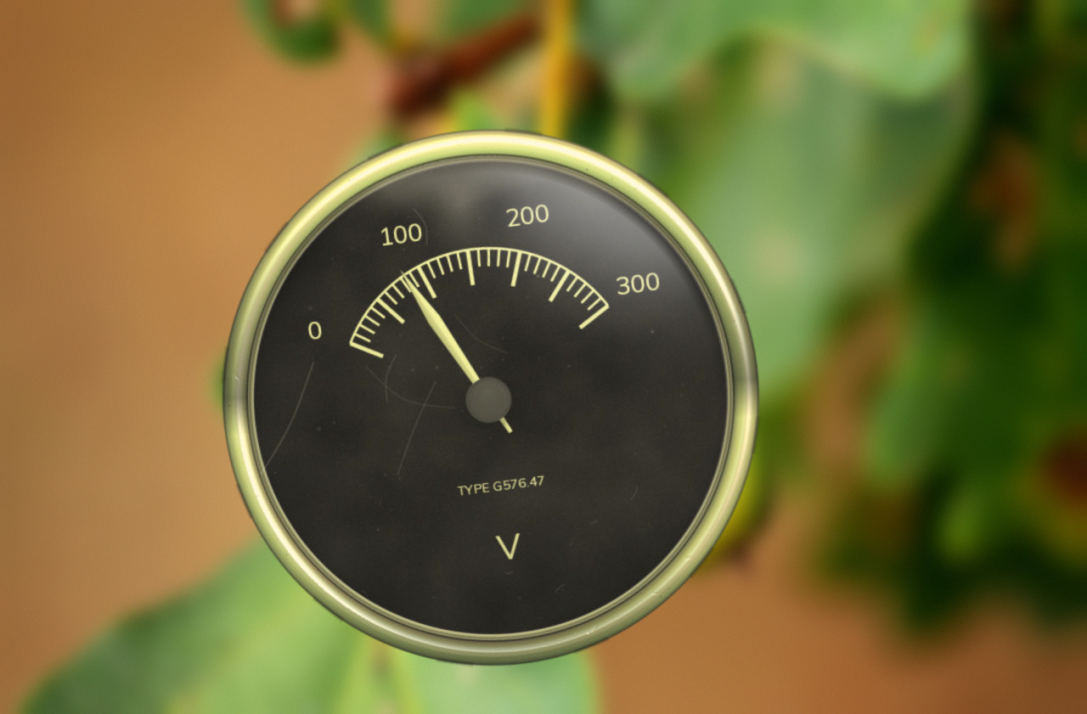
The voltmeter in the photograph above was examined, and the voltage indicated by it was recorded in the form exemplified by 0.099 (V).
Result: 85 (V)
